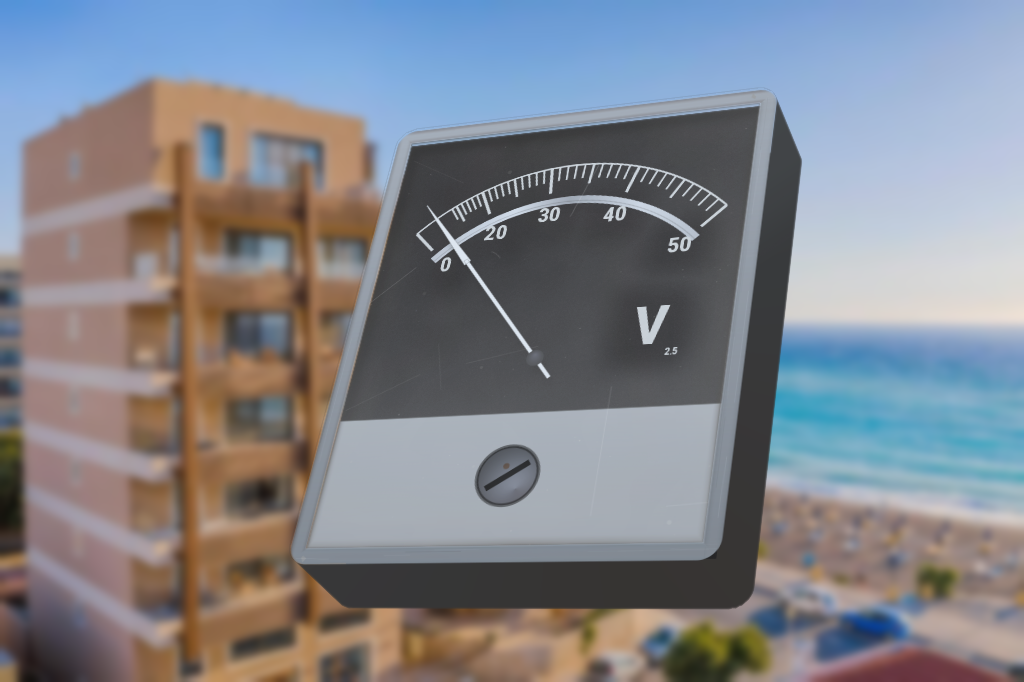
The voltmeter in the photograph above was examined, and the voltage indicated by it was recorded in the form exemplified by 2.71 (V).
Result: 10 (V)
